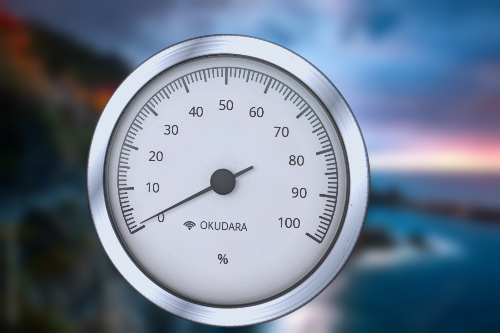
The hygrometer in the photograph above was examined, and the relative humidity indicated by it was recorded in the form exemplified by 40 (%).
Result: 1 (%)
